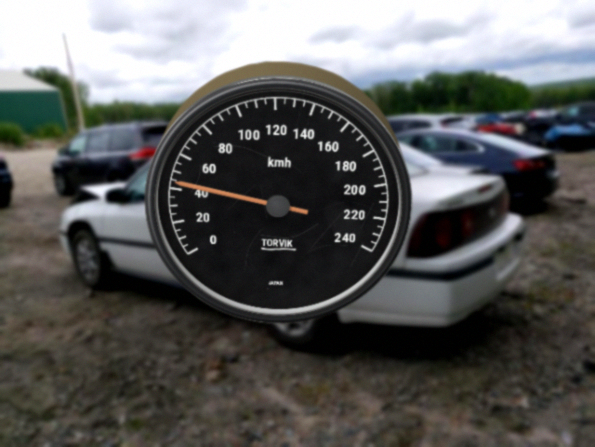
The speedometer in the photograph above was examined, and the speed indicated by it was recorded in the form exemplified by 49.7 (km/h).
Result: 45 (km/h)
